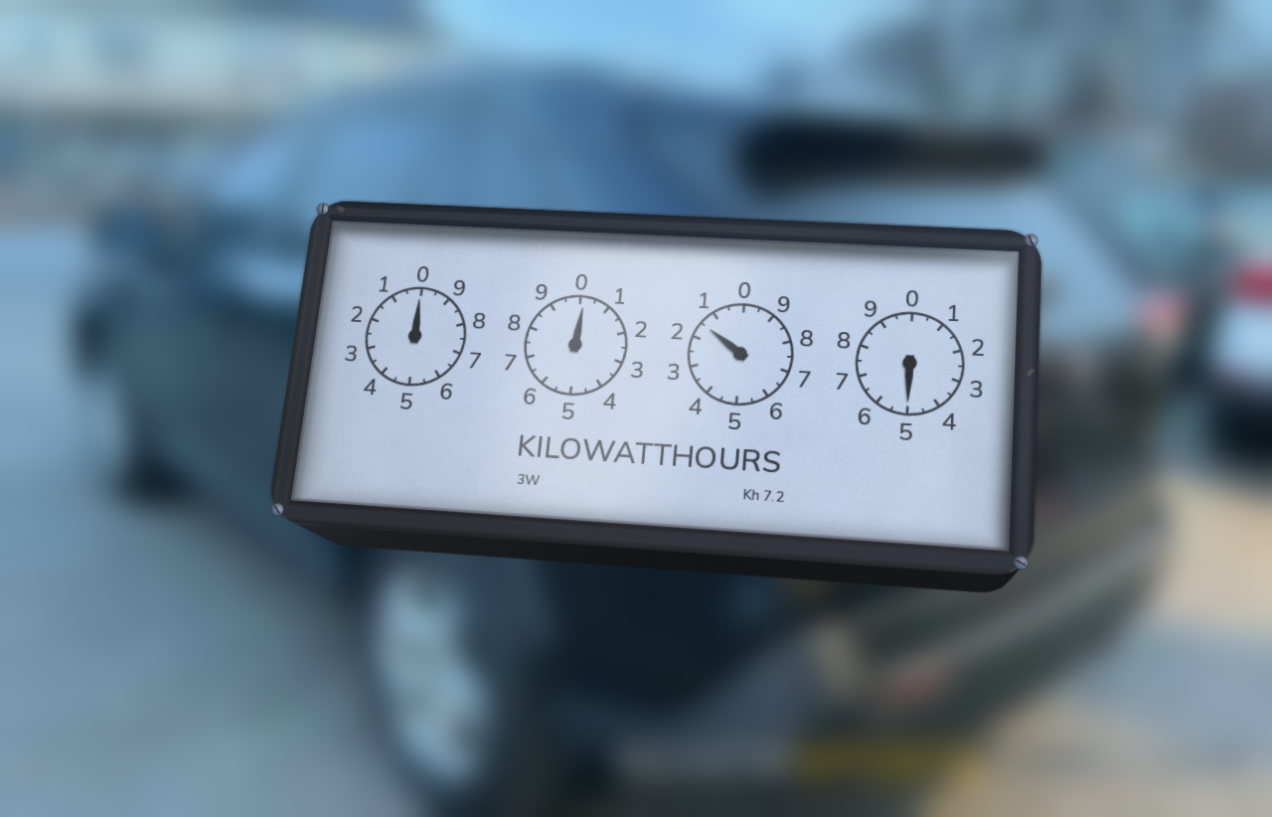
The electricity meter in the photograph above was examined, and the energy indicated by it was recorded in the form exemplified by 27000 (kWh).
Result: 15 (kWh)
